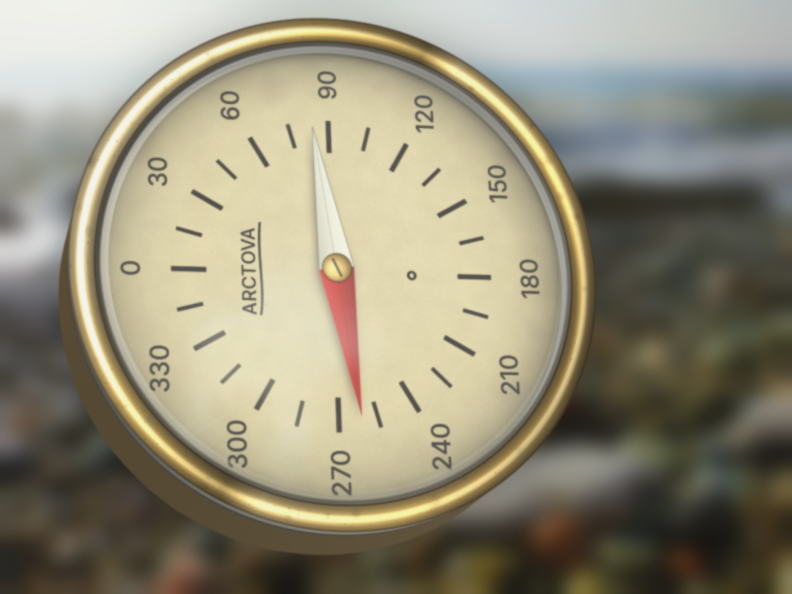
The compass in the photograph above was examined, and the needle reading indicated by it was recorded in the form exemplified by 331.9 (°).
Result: 262.5 (°)
